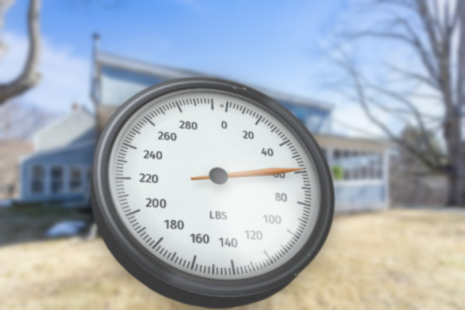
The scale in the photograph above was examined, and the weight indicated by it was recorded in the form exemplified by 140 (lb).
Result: 60 (lb)
